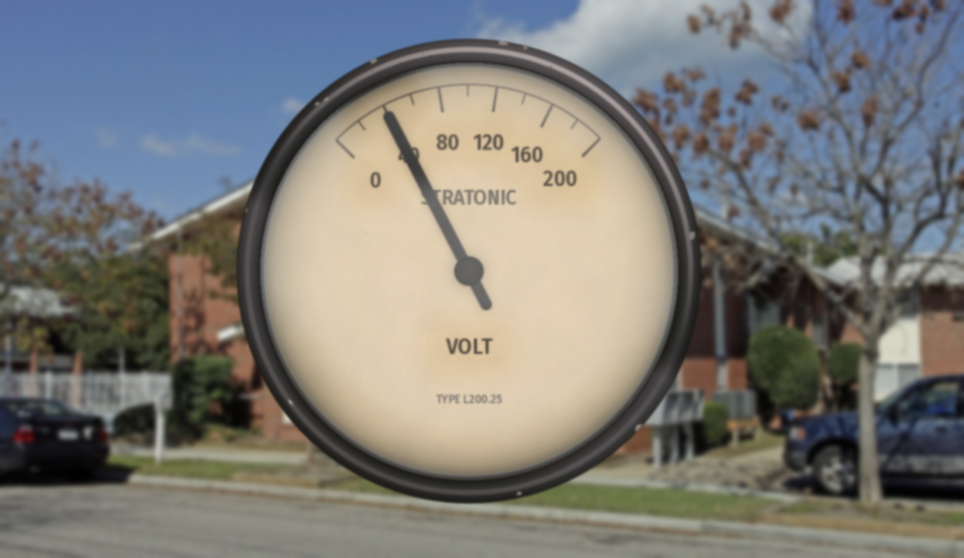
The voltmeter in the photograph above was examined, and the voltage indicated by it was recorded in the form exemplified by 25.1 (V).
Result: 40 (V)
